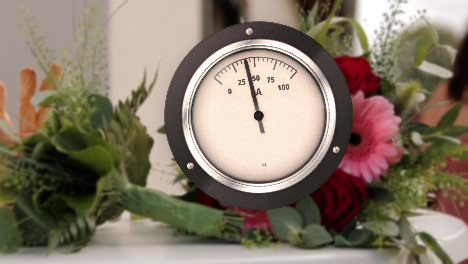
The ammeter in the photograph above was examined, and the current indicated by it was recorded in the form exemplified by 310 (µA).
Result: 40 (µA)
